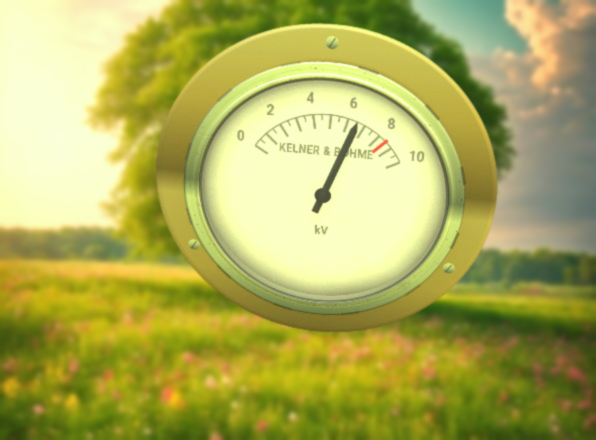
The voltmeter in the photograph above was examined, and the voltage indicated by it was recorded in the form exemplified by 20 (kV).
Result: 6.5 (kV)
